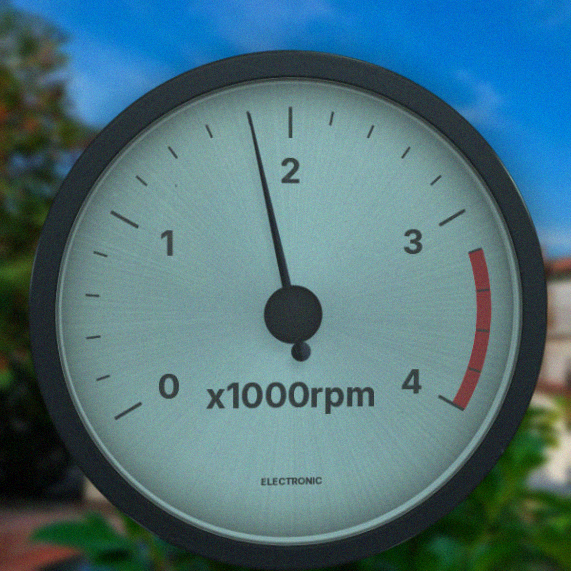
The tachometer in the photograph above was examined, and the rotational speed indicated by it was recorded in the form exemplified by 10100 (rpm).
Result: 1800 (rpm)
